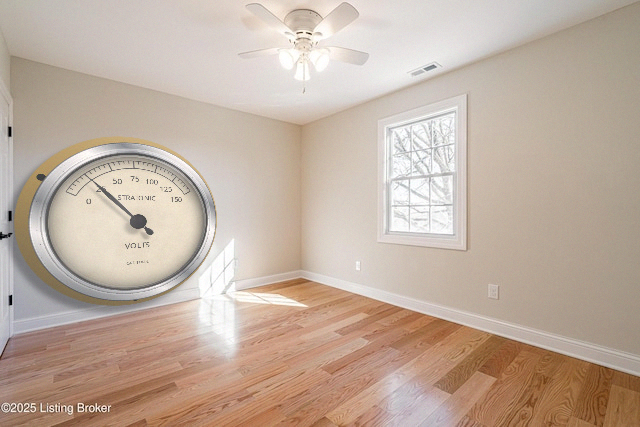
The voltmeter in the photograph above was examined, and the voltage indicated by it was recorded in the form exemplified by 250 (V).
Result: 25 (V)
